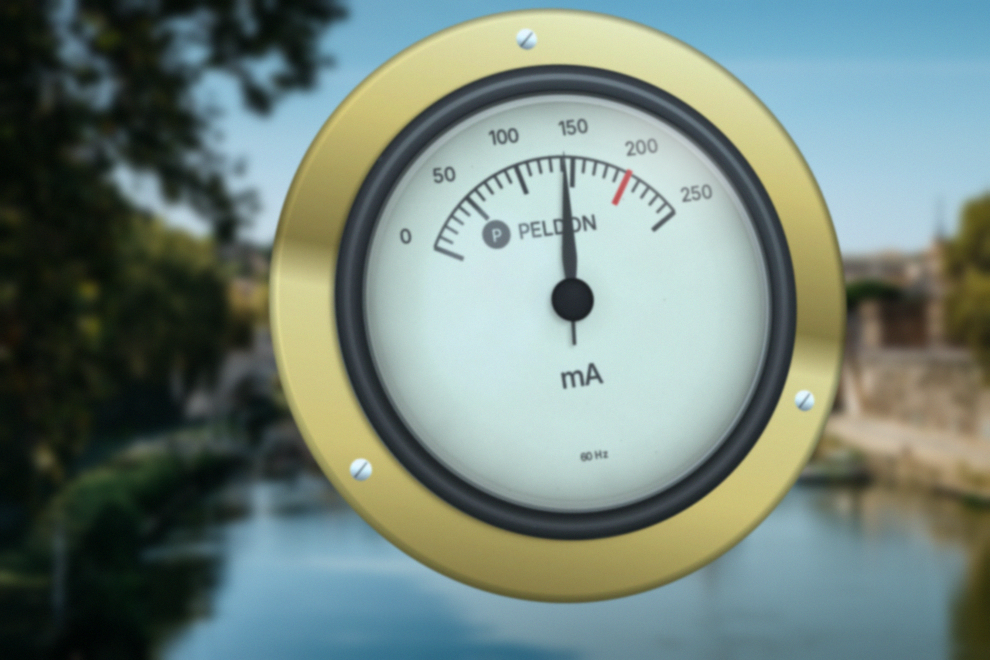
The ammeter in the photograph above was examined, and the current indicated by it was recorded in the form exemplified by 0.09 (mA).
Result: 140 (mA)
